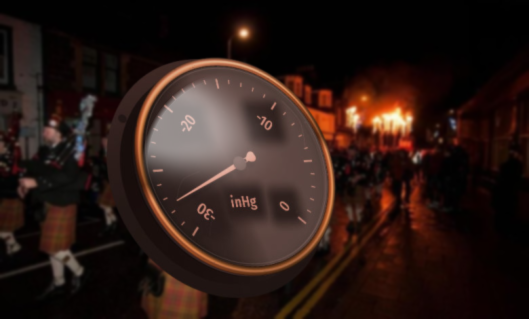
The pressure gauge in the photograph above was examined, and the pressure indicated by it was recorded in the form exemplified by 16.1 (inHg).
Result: -27.5 (inHg)
